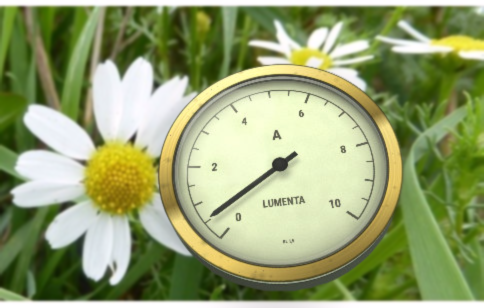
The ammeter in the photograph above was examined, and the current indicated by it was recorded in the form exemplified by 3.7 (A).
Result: 0.5 (A)
